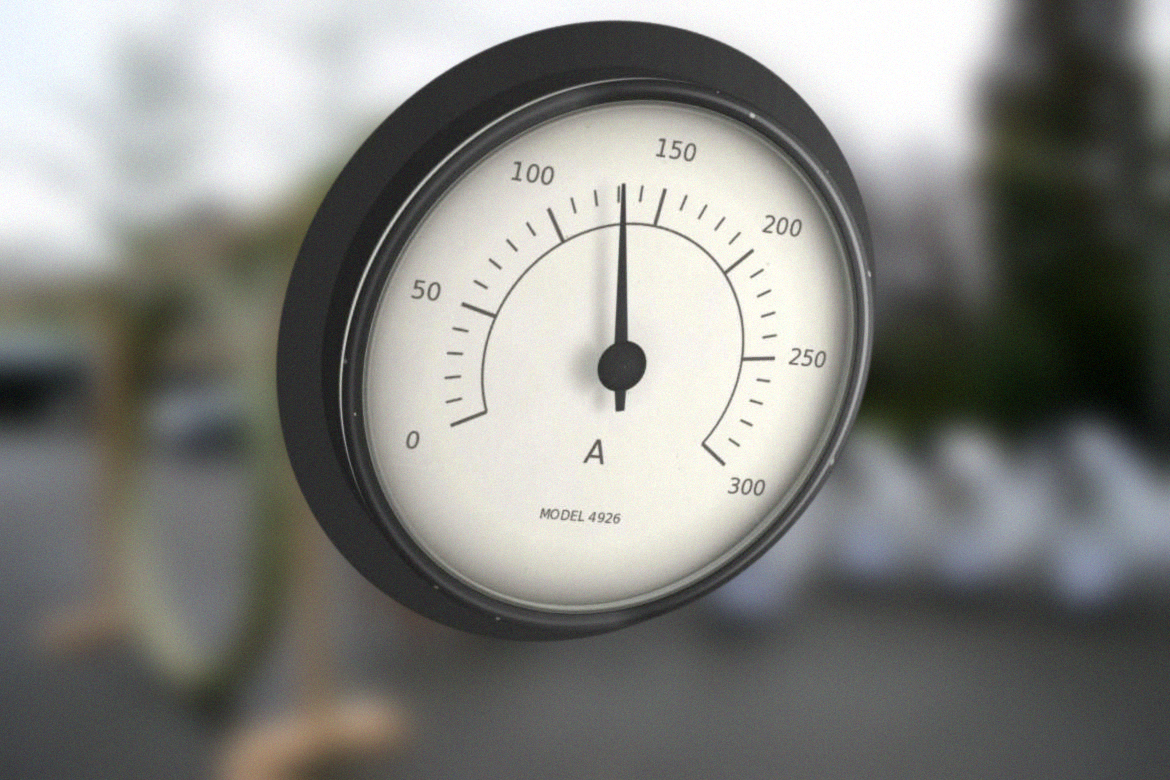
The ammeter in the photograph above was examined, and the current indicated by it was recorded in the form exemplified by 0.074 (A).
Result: 130 (A)
